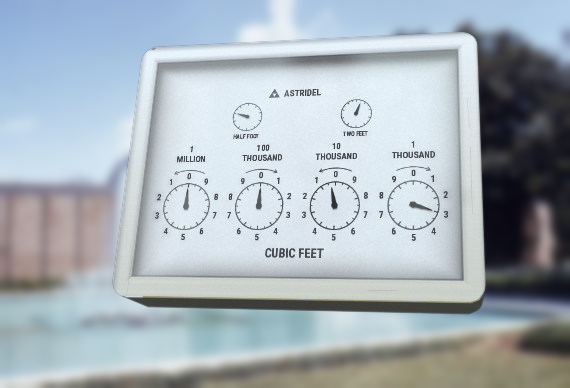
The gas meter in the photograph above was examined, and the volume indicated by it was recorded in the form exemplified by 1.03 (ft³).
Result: 300 (ft³)
